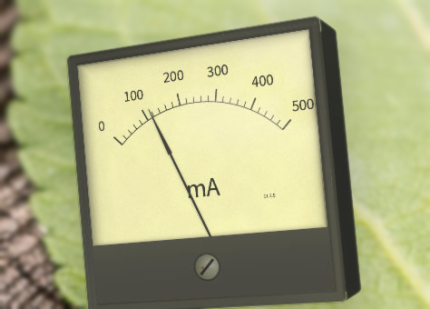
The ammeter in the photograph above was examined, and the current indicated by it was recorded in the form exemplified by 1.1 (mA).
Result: 120 (mA)
